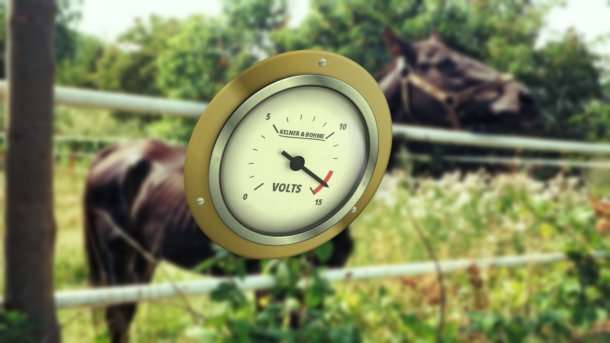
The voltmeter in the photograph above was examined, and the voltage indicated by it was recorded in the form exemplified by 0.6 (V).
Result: 14 (V)
